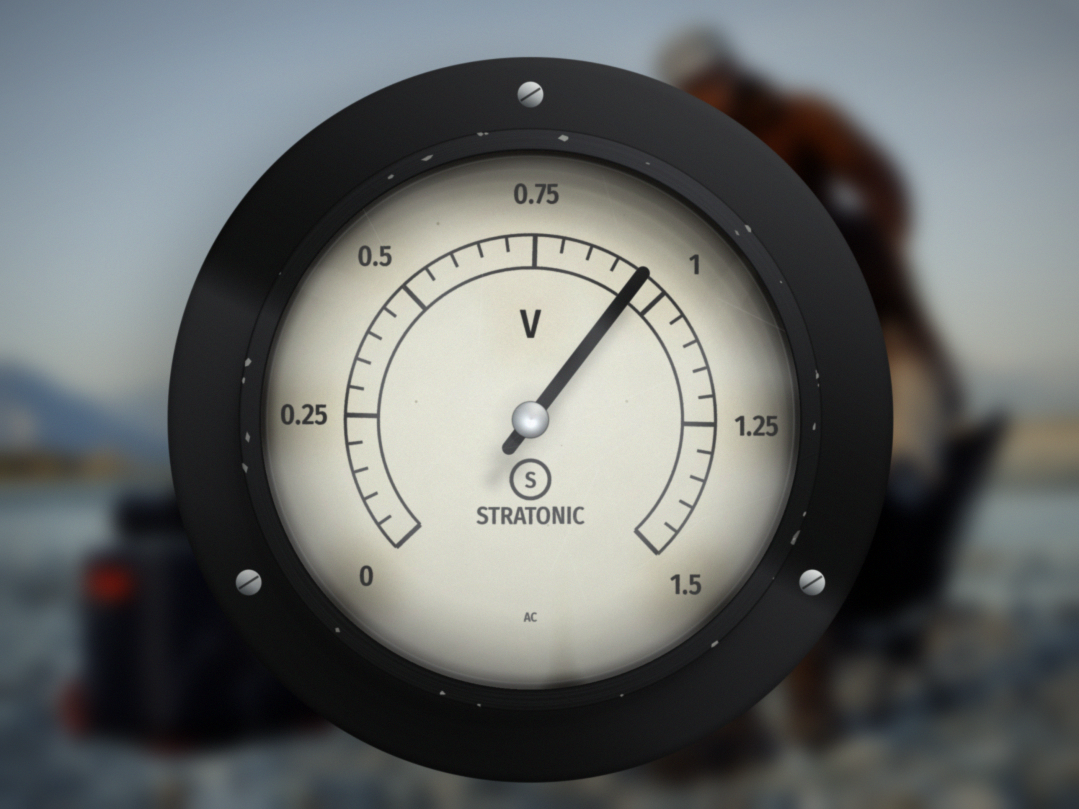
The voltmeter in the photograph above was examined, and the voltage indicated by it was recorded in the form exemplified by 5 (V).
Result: 0.95 (V)
